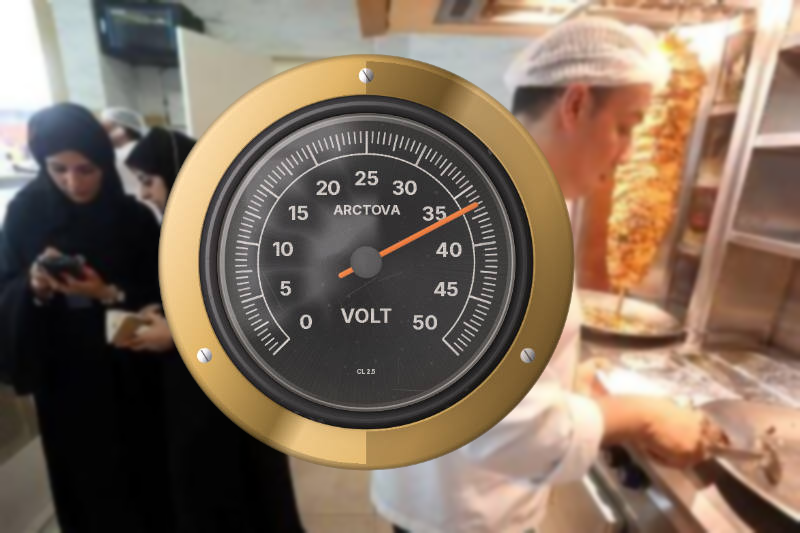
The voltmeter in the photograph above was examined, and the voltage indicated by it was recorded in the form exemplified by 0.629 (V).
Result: 36.5 (V)
